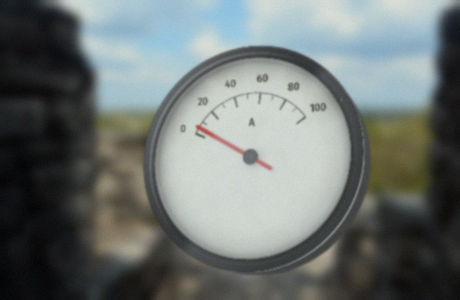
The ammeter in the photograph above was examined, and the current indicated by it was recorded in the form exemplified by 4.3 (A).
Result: 5 (A)
